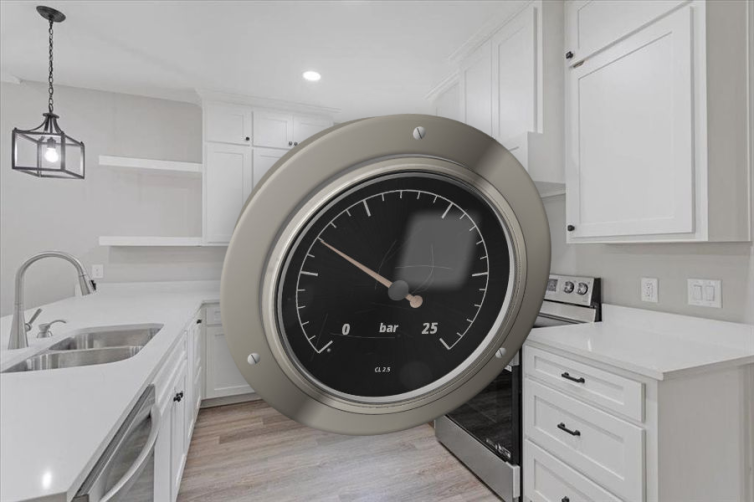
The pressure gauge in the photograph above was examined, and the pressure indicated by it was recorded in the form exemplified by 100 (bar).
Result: 7 (bar)
